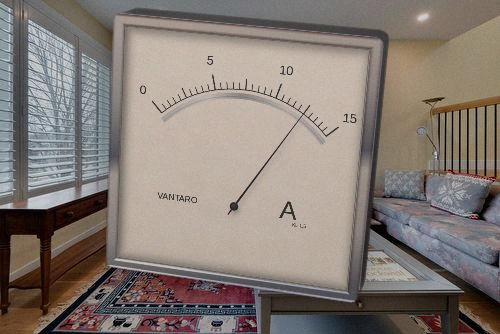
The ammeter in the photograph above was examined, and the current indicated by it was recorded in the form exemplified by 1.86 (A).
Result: 12.5 (A)
